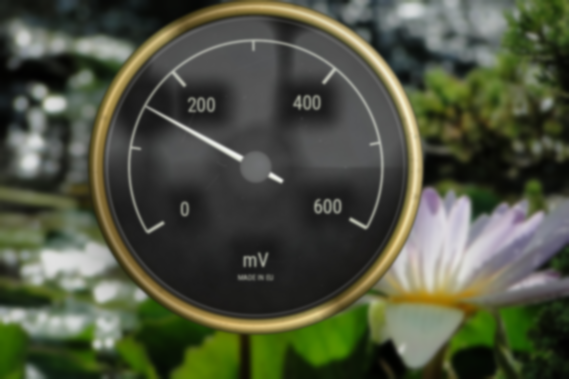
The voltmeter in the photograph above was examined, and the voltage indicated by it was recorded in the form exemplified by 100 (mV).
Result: 150 (mV)
